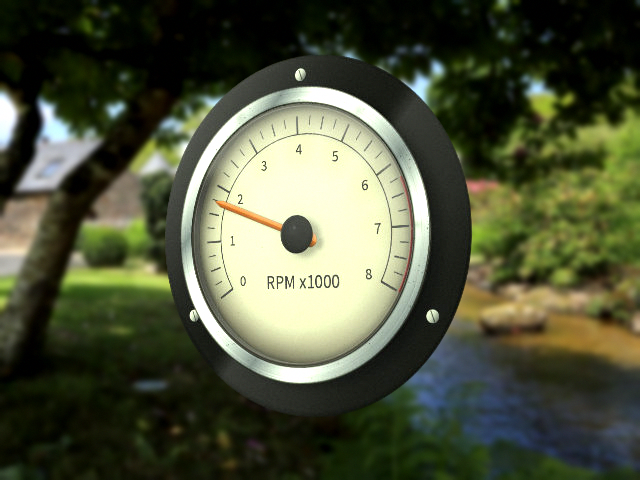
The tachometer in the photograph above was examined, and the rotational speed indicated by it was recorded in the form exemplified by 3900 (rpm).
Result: 1750 (rpm)
